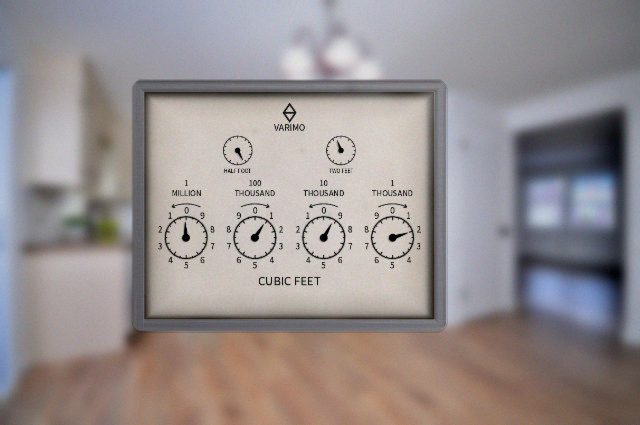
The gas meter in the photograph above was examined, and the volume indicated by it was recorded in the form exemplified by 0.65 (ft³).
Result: 9200 (ft³)
